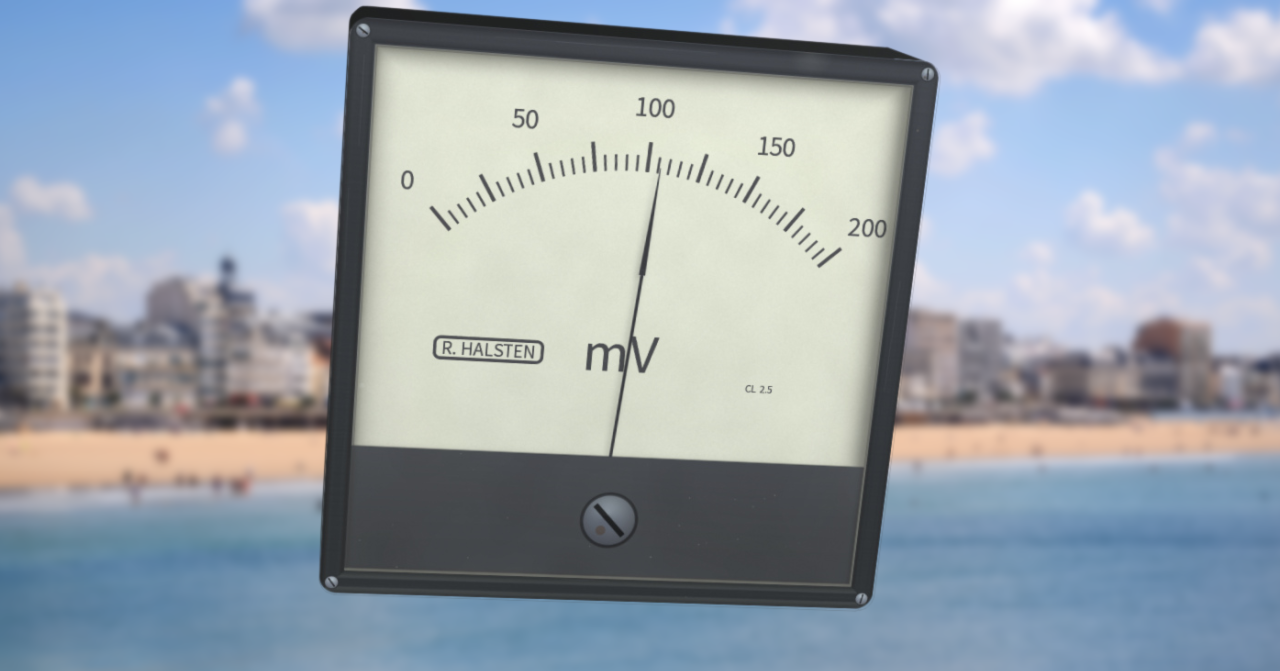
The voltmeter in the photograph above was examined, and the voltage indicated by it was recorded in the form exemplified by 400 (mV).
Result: 105 (mV)
